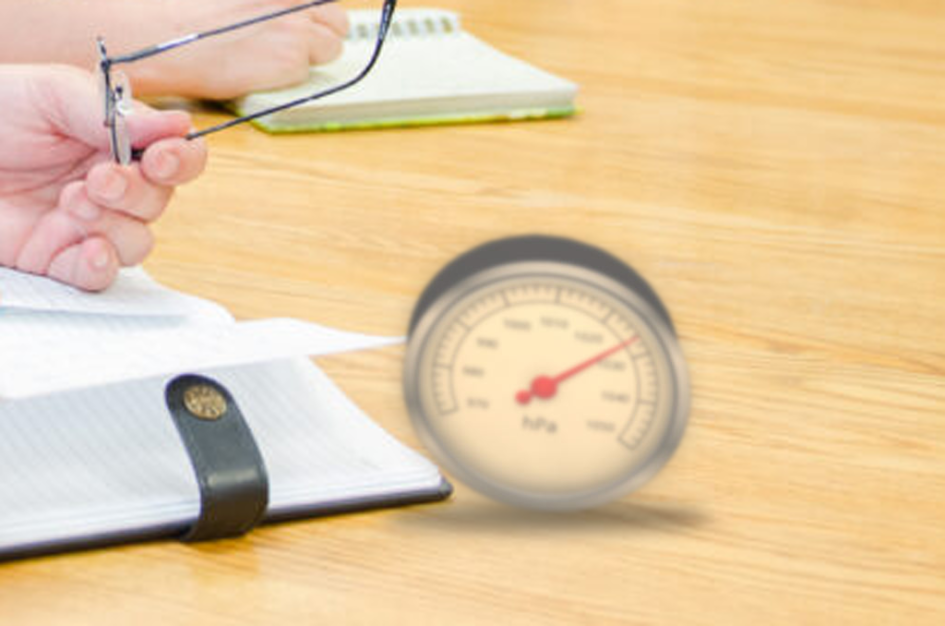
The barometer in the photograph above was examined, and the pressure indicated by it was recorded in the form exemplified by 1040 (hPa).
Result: 1026 (hPa)
